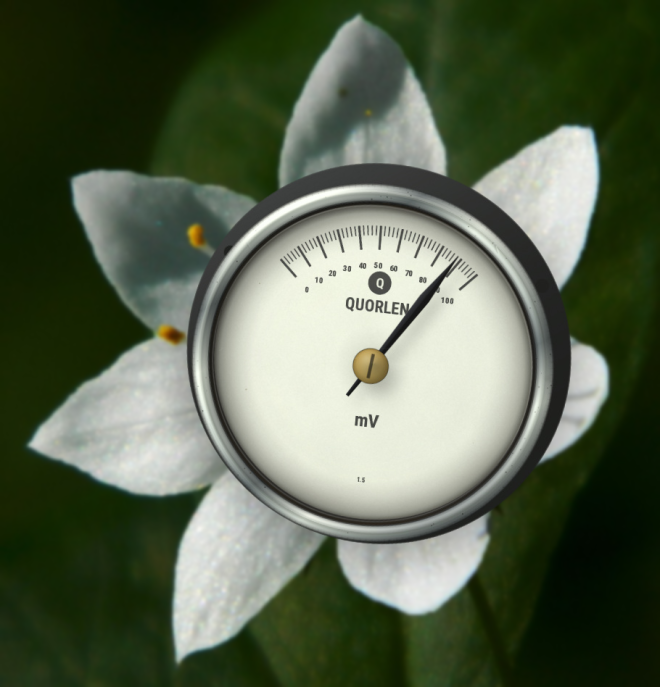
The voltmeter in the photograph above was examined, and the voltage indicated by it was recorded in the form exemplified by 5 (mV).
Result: 88 (mV)
